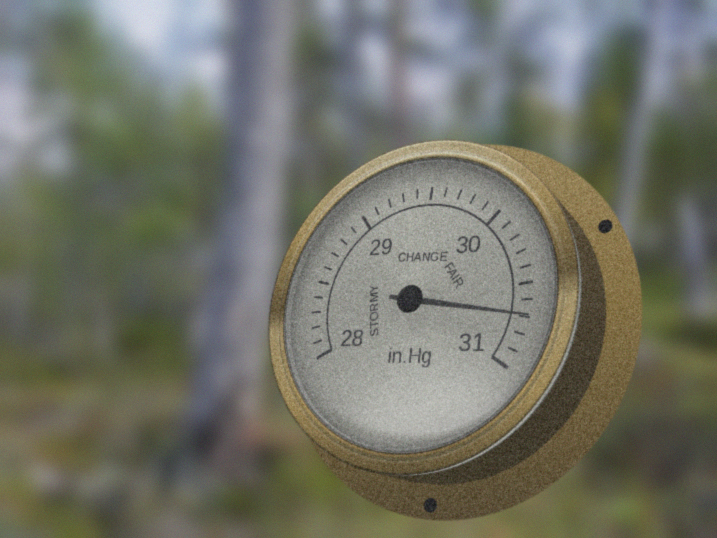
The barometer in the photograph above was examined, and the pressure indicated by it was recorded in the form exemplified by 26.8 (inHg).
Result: 30.7 (inHg)
